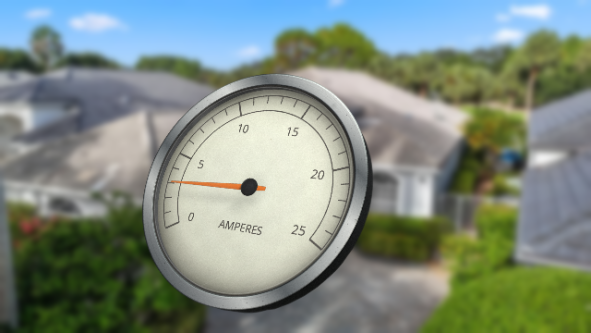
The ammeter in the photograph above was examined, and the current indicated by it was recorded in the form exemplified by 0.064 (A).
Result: 3 (A)
